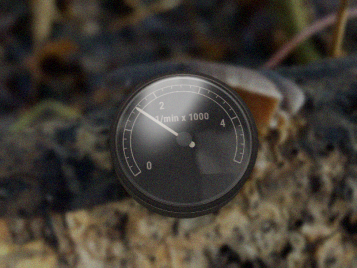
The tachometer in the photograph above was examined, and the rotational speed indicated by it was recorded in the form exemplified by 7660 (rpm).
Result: 1500 (rpm)
